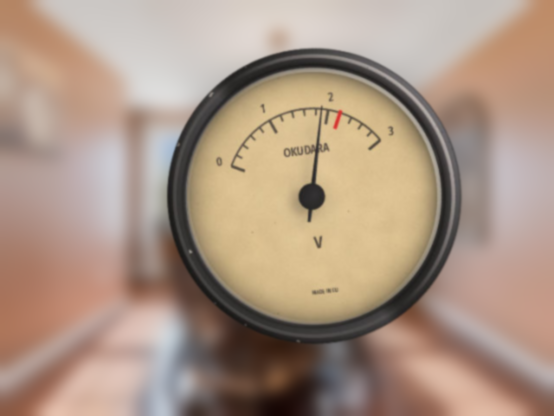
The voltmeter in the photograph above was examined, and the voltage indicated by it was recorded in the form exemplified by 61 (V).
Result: 1.9 (V)
